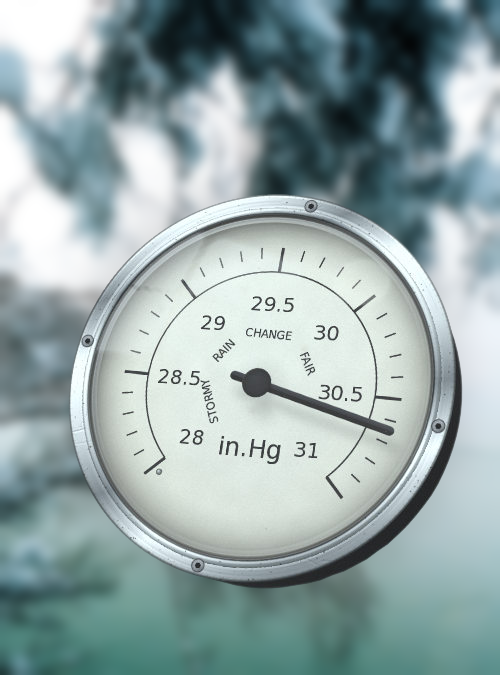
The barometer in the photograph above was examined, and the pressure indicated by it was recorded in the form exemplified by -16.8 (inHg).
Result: 30.65 (inHg)
